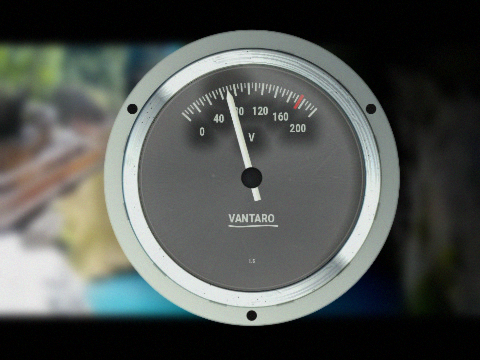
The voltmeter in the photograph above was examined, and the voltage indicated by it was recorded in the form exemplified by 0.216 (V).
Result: 70 (V)
